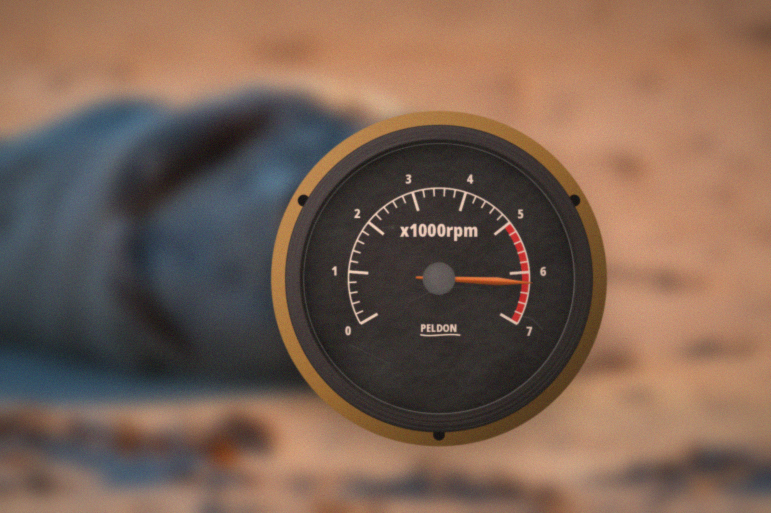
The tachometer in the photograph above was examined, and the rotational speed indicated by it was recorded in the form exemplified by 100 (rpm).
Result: 6200 (rpm)
